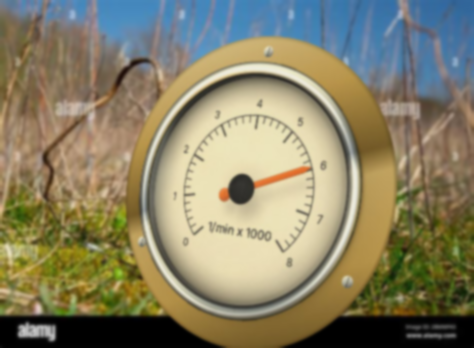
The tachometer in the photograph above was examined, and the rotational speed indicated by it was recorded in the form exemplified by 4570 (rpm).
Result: 6000 (rpm)
